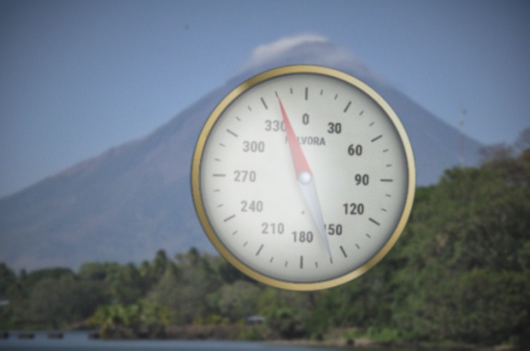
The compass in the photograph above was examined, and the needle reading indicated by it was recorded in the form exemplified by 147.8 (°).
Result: 340 (°)
